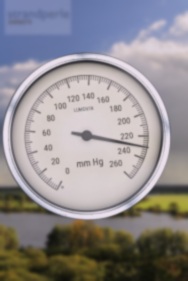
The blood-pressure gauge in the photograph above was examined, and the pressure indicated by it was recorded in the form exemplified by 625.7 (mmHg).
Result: 230 (mmHg)
